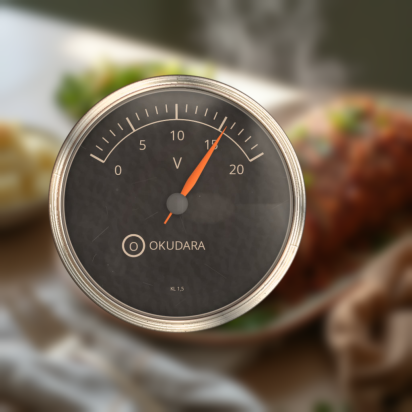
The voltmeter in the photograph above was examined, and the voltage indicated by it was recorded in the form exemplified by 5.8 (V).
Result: 15.5 (V)
